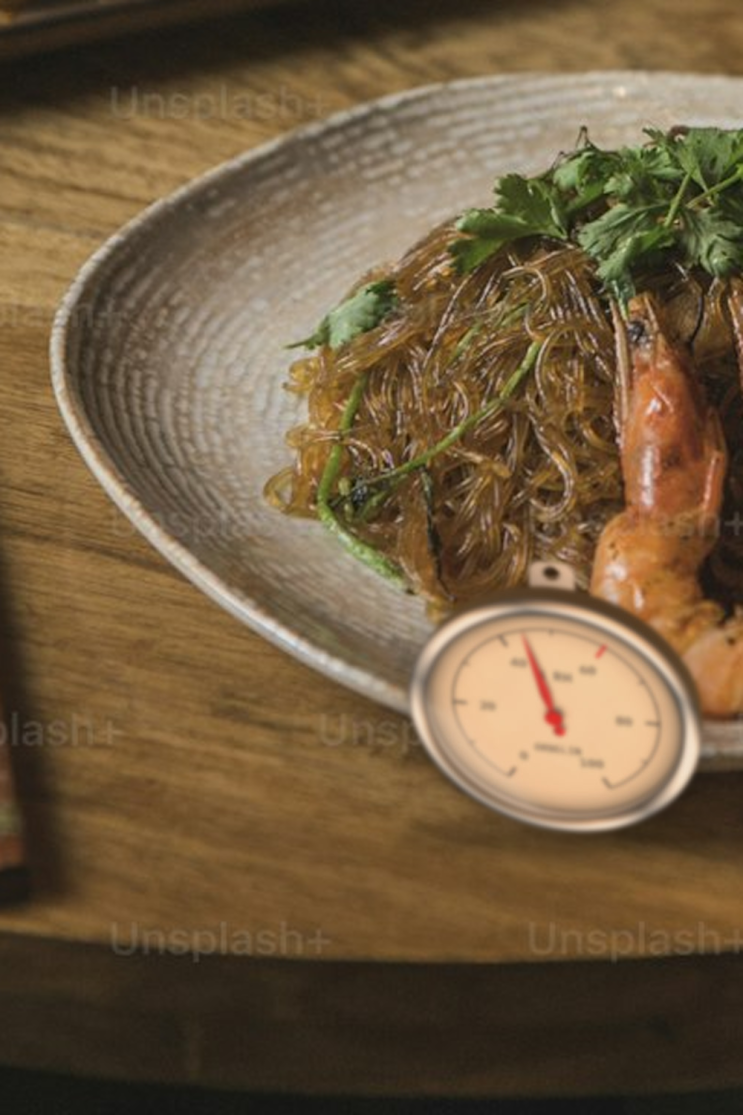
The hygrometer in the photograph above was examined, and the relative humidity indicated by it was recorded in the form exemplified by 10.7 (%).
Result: 45 (%)
